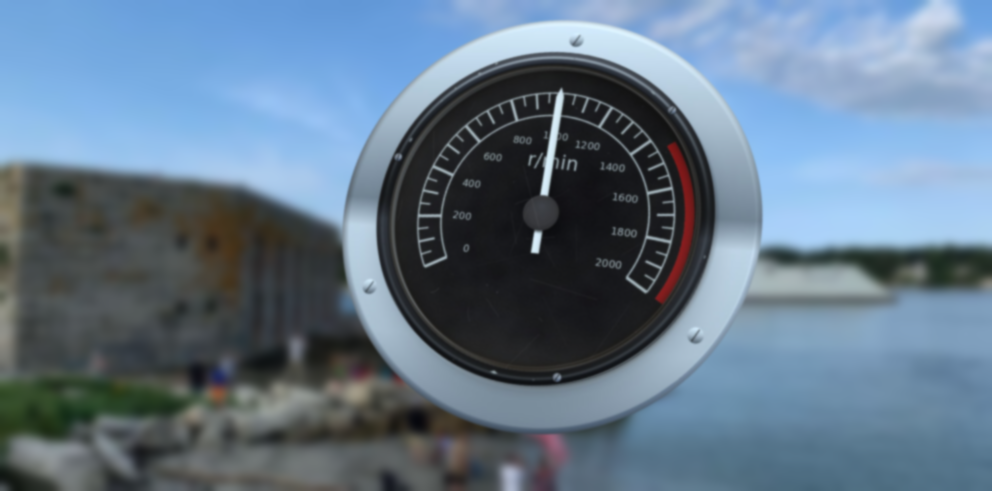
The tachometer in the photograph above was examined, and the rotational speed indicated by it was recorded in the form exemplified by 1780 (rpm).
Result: 1000 (rpm)
